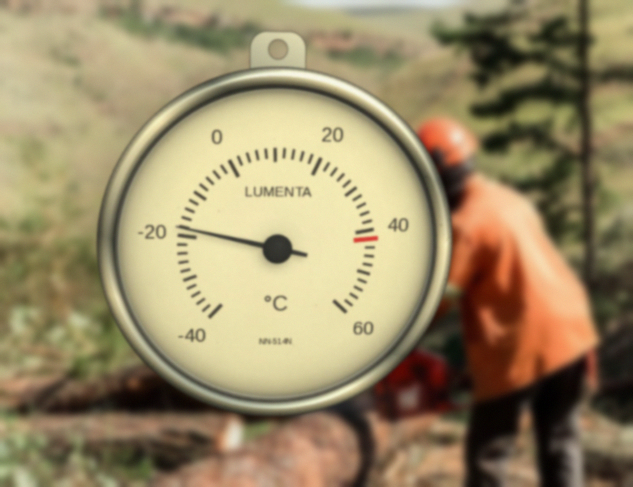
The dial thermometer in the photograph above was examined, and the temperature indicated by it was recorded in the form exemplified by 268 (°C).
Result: -18 (°C)
